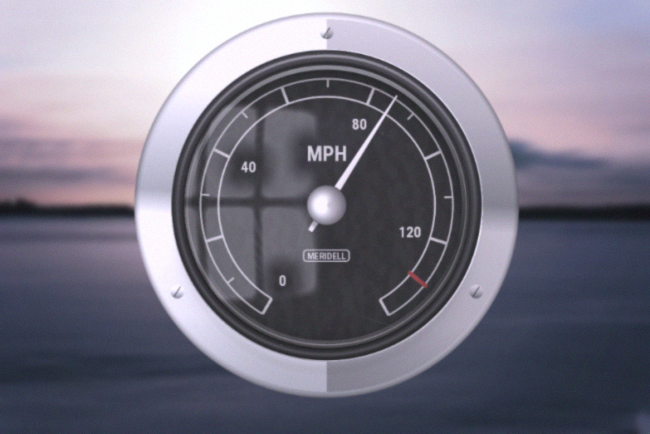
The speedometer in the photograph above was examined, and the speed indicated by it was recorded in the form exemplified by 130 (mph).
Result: 85 (mph)
